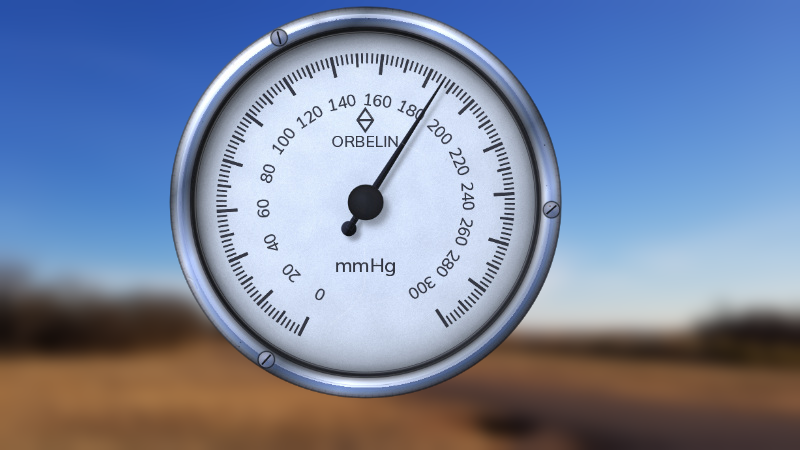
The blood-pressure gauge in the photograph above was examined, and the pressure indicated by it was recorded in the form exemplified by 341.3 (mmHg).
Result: 186 (mmHg)
